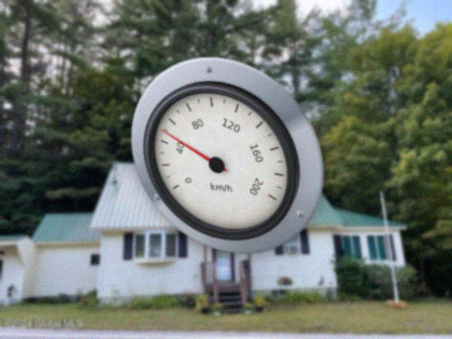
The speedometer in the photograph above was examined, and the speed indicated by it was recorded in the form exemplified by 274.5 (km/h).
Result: 50 (km/h)
